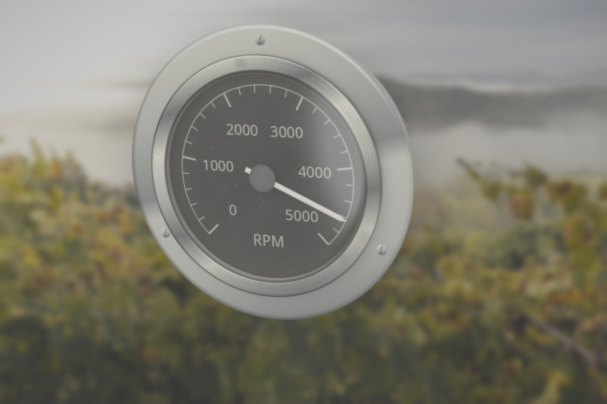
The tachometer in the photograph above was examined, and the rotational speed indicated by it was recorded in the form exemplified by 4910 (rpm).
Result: 4600 (rpm)
